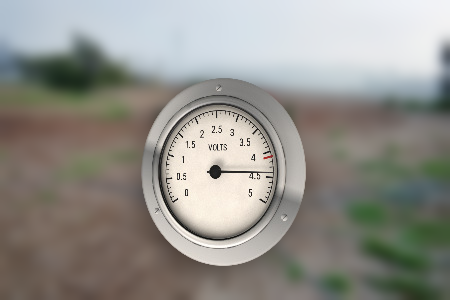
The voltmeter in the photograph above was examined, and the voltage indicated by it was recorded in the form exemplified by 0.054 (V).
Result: 4.4 (V)
